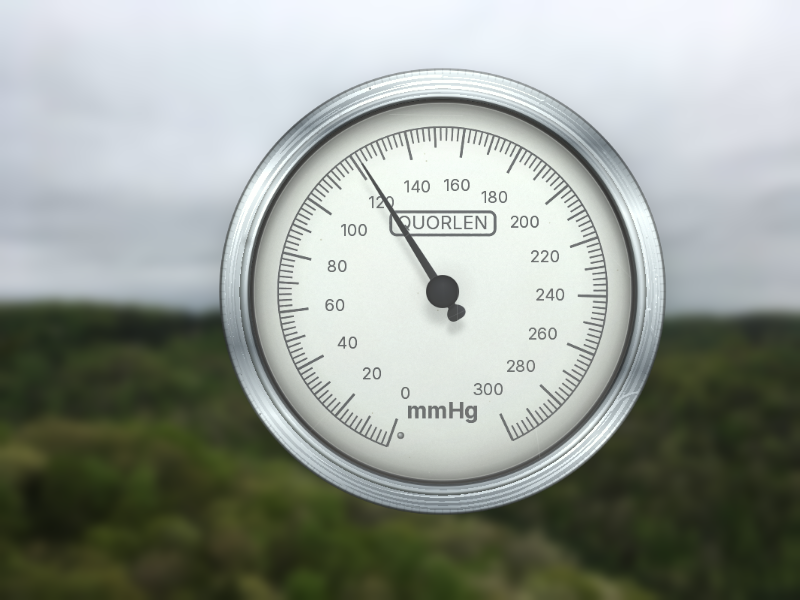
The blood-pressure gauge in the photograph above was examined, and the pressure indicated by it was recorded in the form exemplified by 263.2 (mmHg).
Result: 122 (mmHg)
